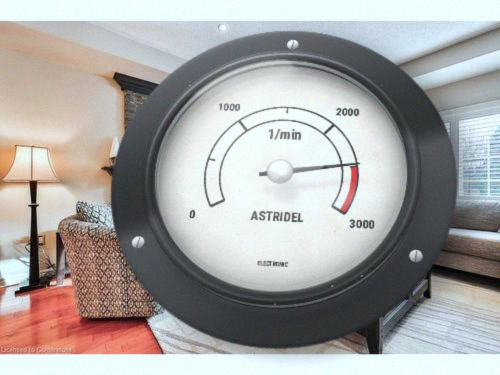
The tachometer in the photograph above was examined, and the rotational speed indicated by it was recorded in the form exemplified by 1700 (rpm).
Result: 2500 (rpm)
